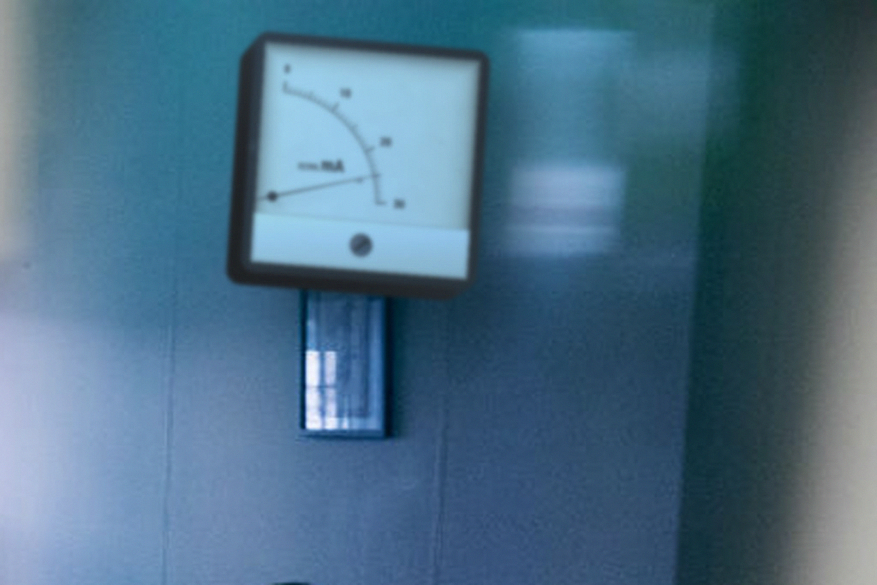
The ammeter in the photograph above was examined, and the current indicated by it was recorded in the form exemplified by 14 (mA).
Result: 25 (mA)
